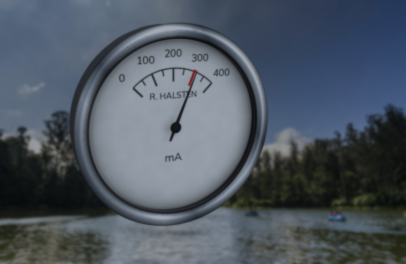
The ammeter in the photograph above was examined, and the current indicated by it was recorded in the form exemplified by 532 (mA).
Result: 300 (mA)
